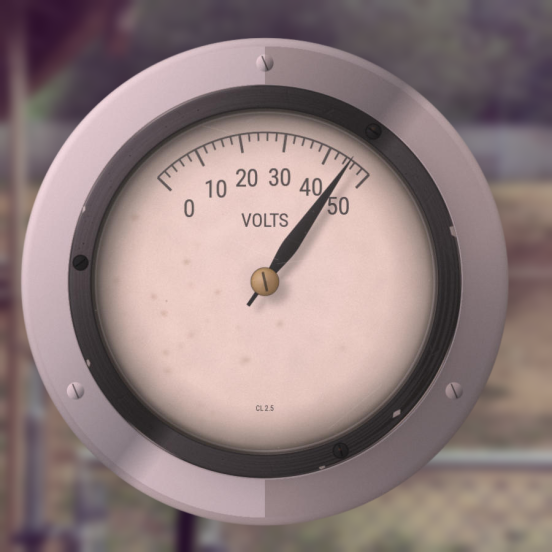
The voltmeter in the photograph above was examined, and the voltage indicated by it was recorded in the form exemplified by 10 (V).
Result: 45 (V)
